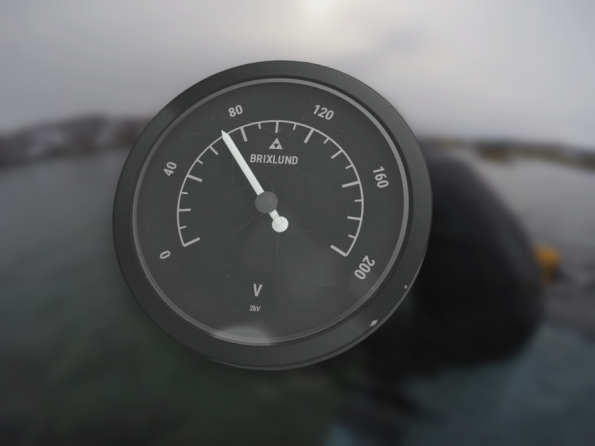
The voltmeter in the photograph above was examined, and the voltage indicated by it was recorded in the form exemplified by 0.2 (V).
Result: 70 (V)
